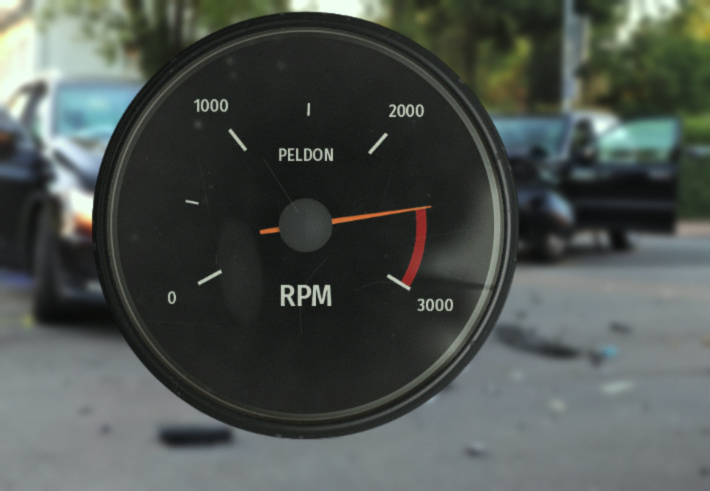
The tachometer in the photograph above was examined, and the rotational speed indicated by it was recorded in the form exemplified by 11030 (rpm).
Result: 2500 (rpm)
